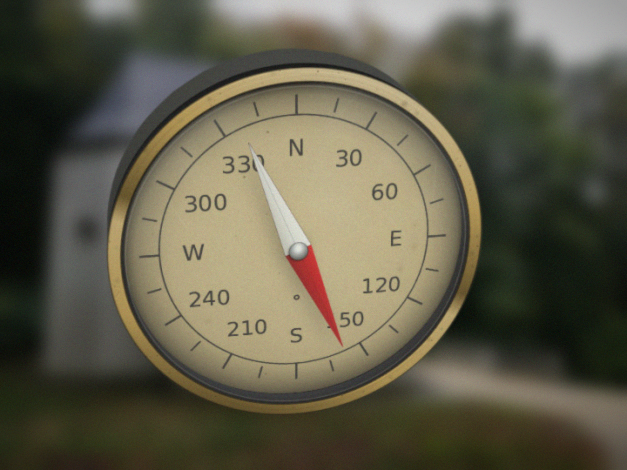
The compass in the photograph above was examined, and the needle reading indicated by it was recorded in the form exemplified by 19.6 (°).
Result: 157.5 (°)
